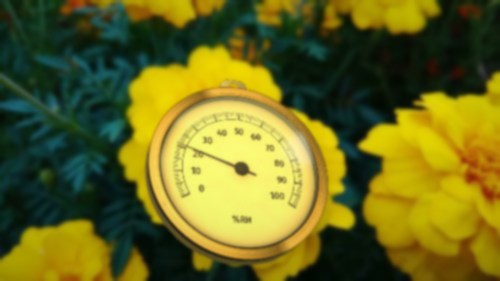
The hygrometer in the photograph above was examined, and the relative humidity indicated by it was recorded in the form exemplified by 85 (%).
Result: 20 (%)
